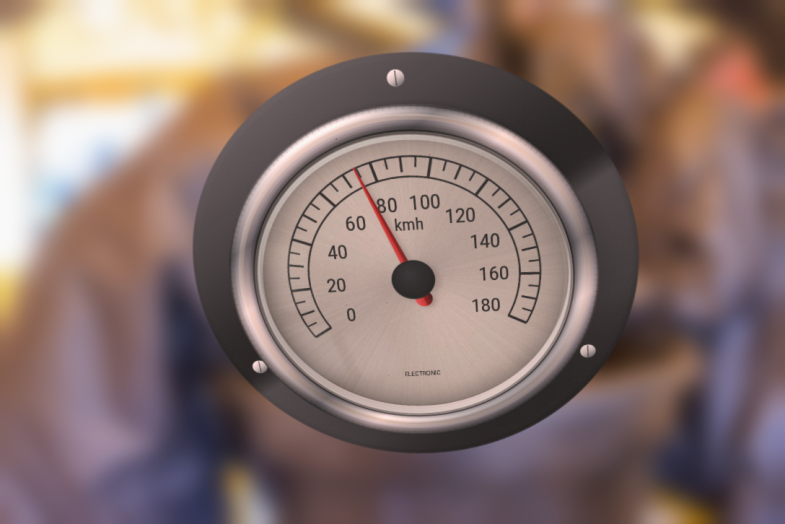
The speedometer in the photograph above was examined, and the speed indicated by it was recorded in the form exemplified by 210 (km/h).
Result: 75 (km/h)
